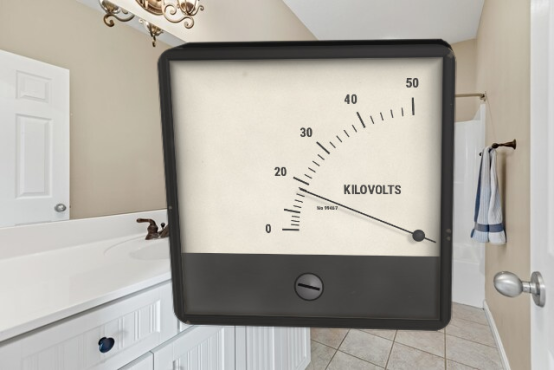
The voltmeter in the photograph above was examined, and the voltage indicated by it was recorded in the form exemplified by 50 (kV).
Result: 18 (kV)
